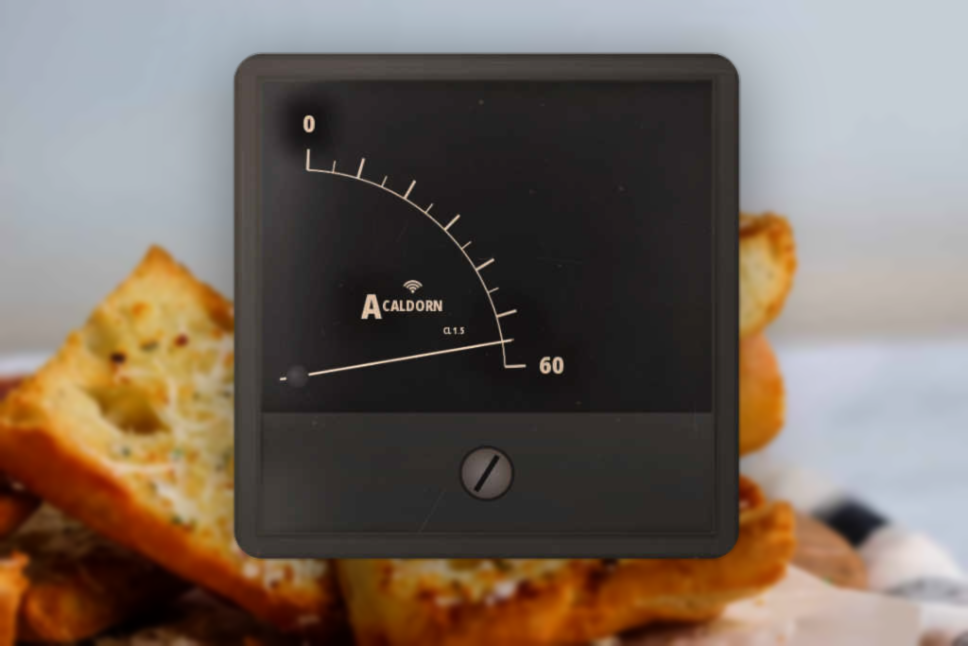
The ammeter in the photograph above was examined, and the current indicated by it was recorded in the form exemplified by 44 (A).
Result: 55 (A)
